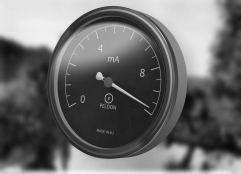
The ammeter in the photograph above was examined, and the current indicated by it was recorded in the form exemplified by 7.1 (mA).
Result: 9.75 (mA)
